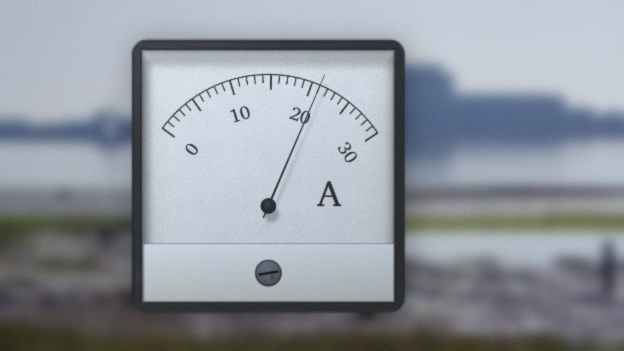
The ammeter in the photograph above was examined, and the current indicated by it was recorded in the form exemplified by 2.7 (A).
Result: 21 (A)
